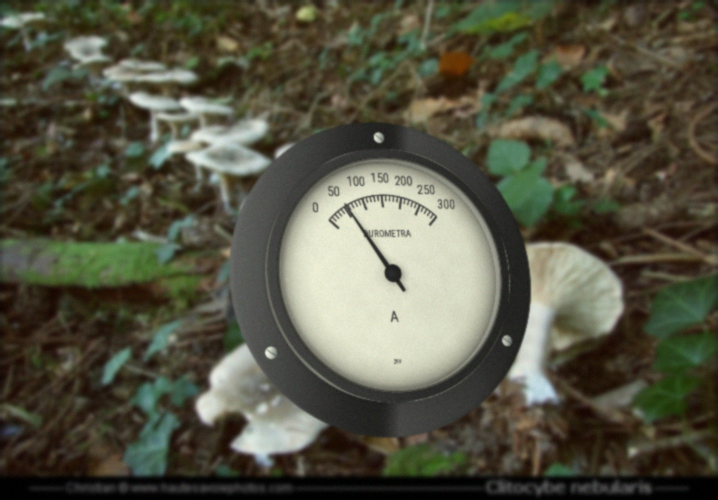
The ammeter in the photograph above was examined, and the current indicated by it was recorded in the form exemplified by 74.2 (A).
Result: 50 (A)
